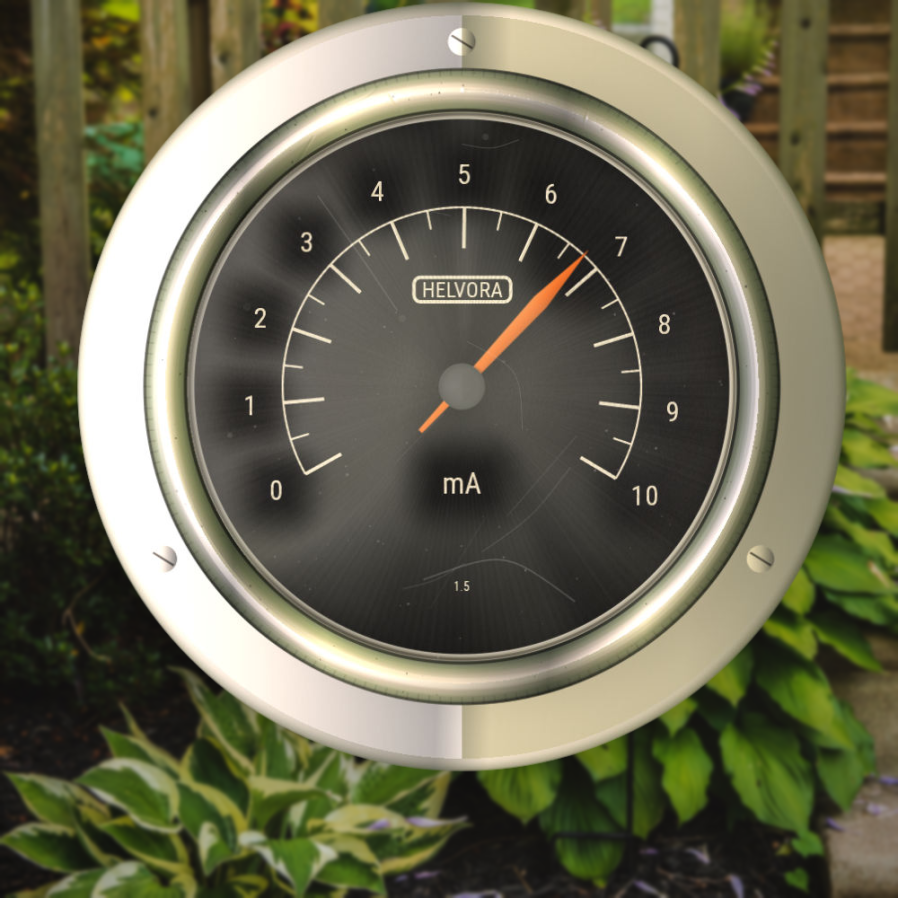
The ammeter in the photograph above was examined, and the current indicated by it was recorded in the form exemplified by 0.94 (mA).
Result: 6.75 (mA)
